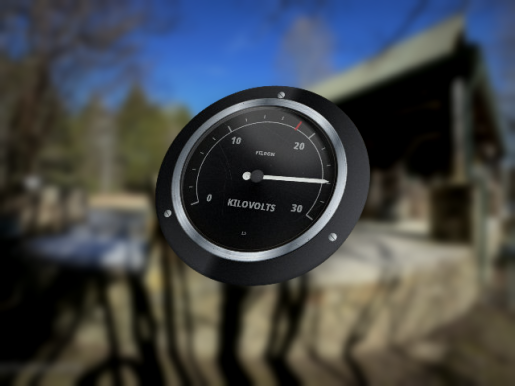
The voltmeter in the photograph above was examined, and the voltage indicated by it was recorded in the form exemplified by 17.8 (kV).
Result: 26 (kV)
